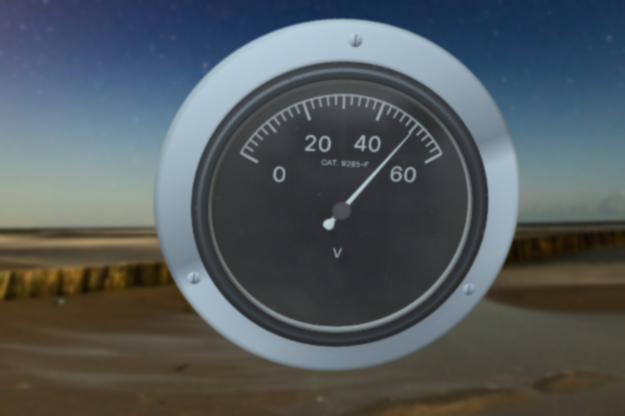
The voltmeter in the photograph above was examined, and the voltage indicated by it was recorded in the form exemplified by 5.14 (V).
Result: 50 (V)
